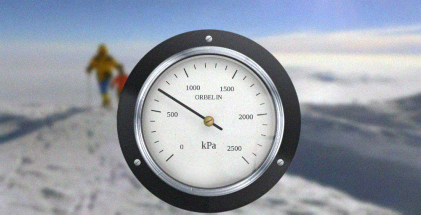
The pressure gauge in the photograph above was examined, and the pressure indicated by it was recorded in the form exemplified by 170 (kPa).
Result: 700 (kPa)
